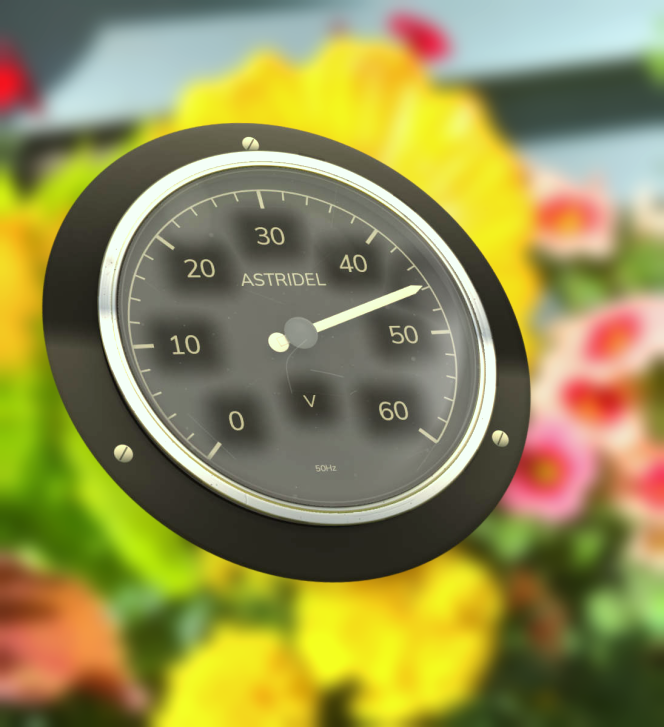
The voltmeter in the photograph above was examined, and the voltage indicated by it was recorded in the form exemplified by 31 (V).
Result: 46 (V)
